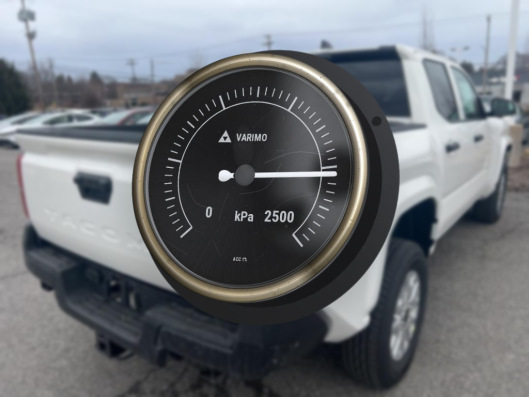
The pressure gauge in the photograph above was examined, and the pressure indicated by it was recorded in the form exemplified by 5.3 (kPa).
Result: 2050 (kPa)
